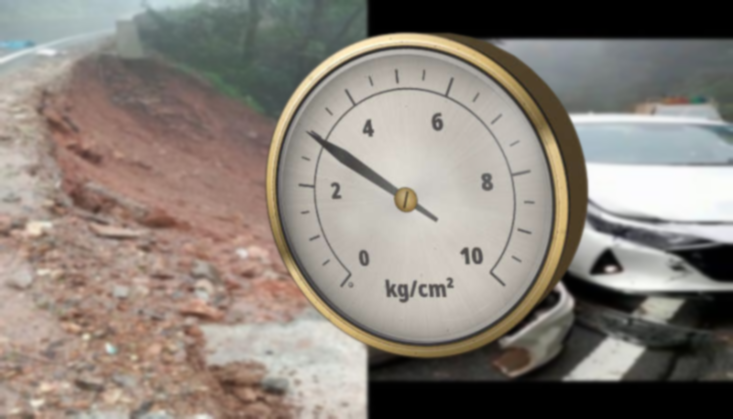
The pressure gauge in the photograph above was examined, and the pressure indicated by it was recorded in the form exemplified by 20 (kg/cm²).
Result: 3 (kg/cm²)
